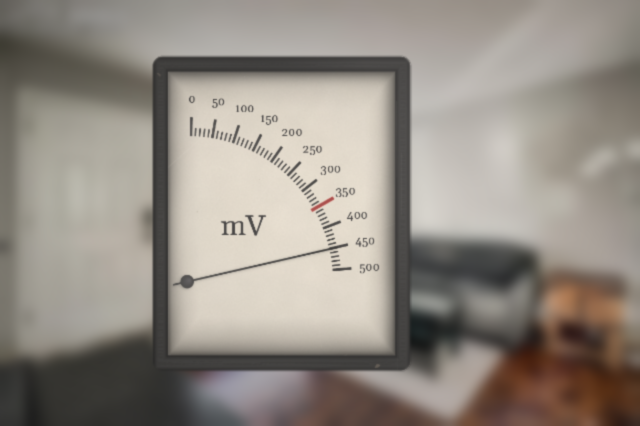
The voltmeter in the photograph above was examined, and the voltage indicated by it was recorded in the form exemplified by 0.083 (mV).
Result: 450 (mV)
